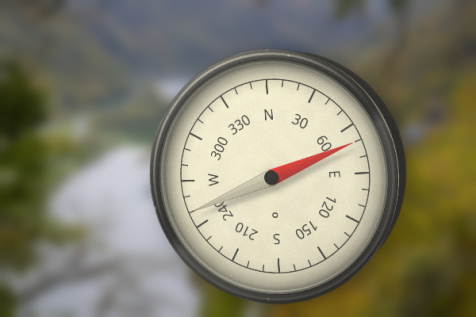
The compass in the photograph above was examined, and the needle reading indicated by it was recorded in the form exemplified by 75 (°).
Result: 70 (°)
